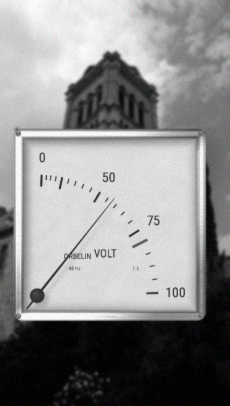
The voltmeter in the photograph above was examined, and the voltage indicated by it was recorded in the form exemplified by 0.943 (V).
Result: 57.5 (V)
